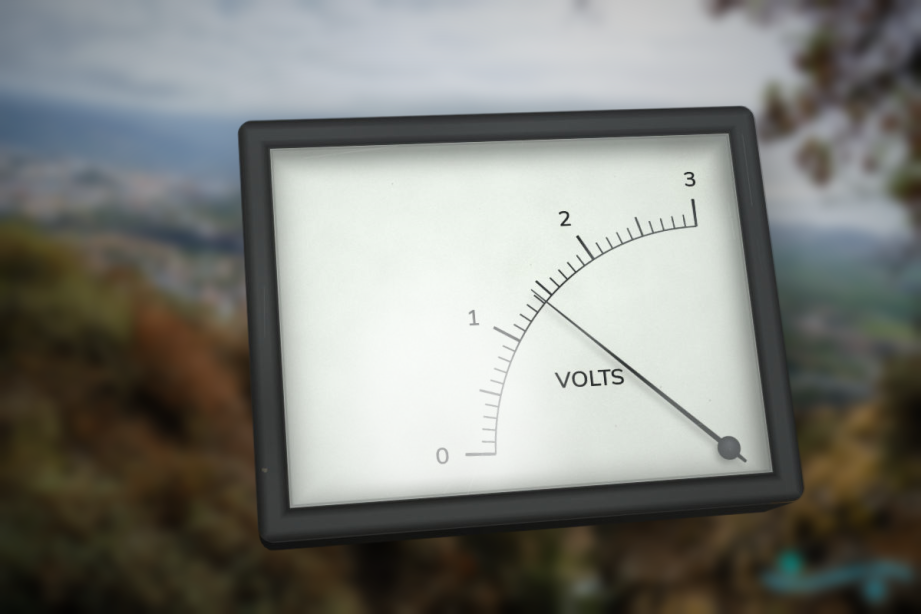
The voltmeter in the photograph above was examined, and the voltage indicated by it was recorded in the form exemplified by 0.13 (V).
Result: 1.4 (V)
